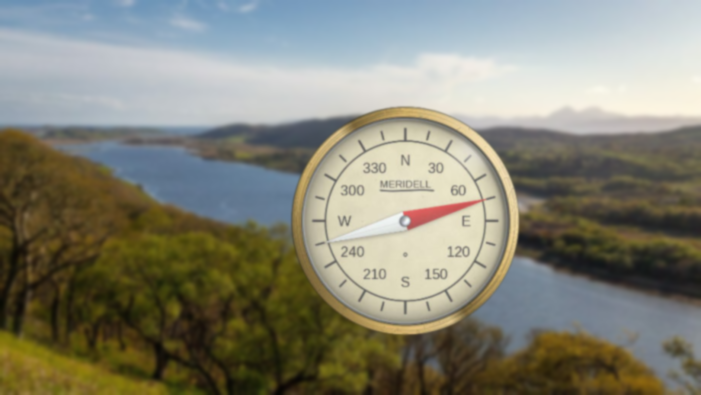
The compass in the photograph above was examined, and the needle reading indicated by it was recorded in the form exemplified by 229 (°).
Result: 75 (°)
